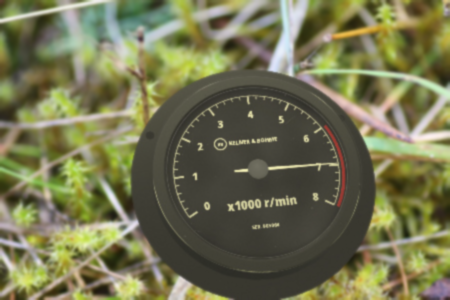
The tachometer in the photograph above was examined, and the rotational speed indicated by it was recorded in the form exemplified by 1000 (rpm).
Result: 7000 (rpm)
